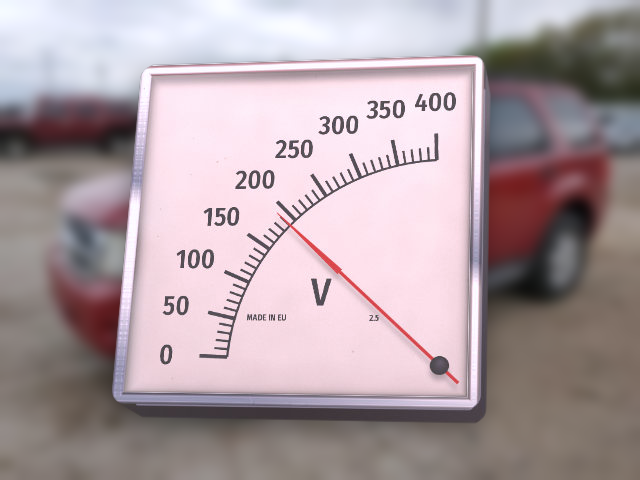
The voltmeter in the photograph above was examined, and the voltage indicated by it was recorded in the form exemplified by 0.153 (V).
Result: 190 (V)
